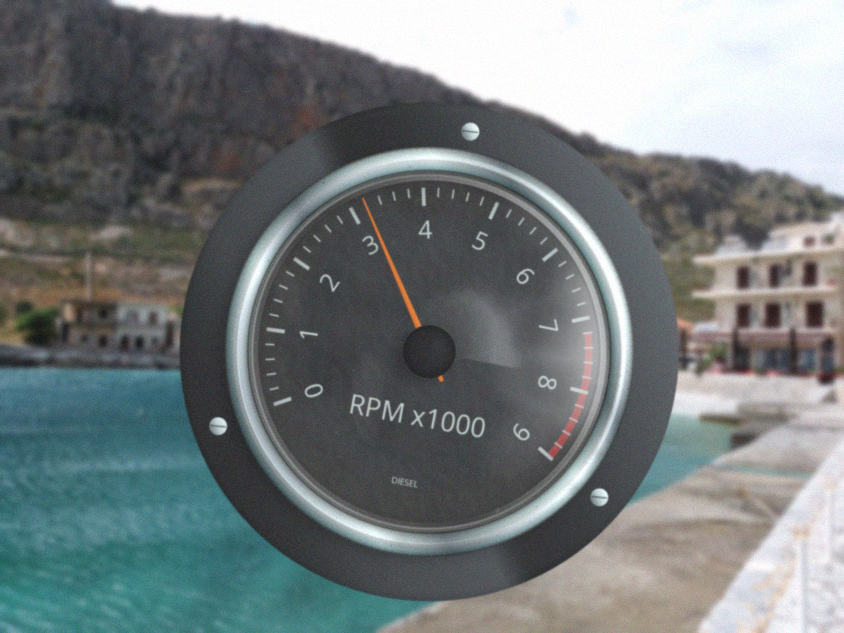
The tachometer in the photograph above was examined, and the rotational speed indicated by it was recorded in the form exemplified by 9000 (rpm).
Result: 3200 (rpm)
